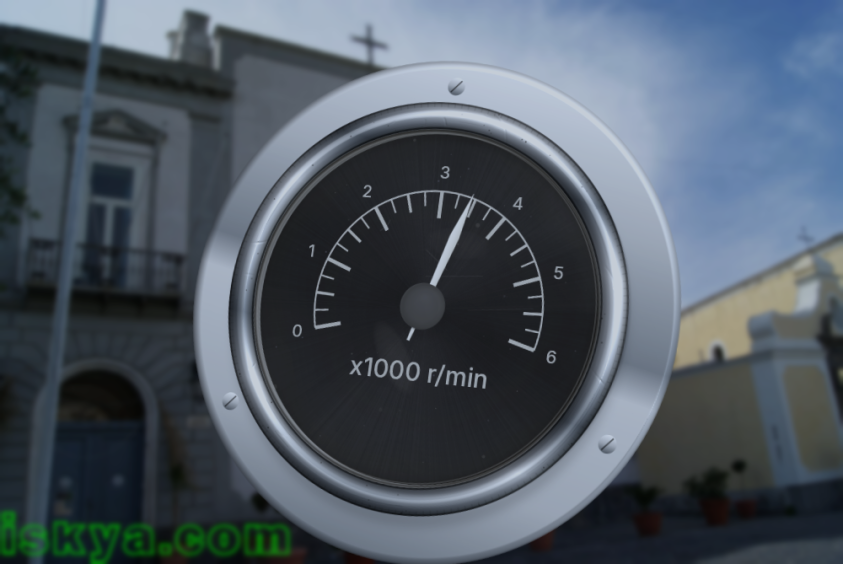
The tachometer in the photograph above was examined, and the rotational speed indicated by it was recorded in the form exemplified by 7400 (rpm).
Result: 3500 (rpm)
